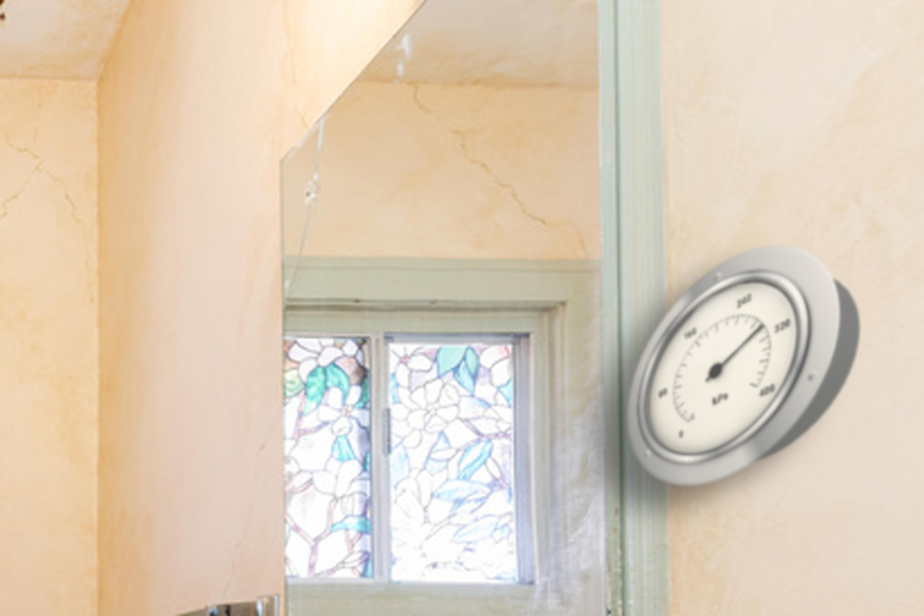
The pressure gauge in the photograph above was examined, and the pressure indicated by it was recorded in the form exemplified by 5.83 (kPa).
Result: 300 (kPa)
